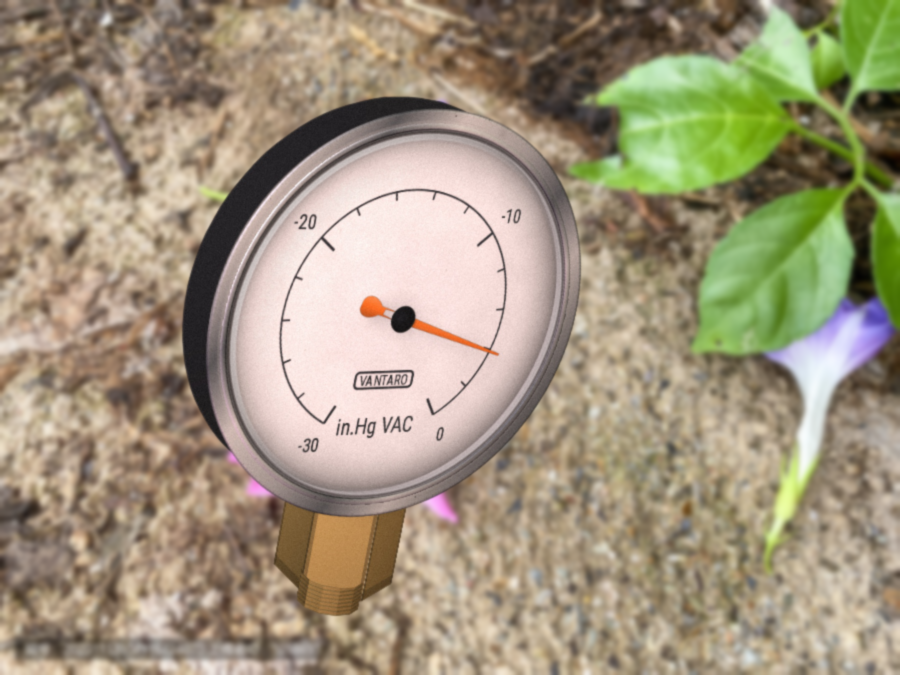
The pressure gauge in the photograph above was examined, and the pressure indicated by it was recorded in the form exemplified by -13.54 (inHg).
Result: -4 (inHg)
